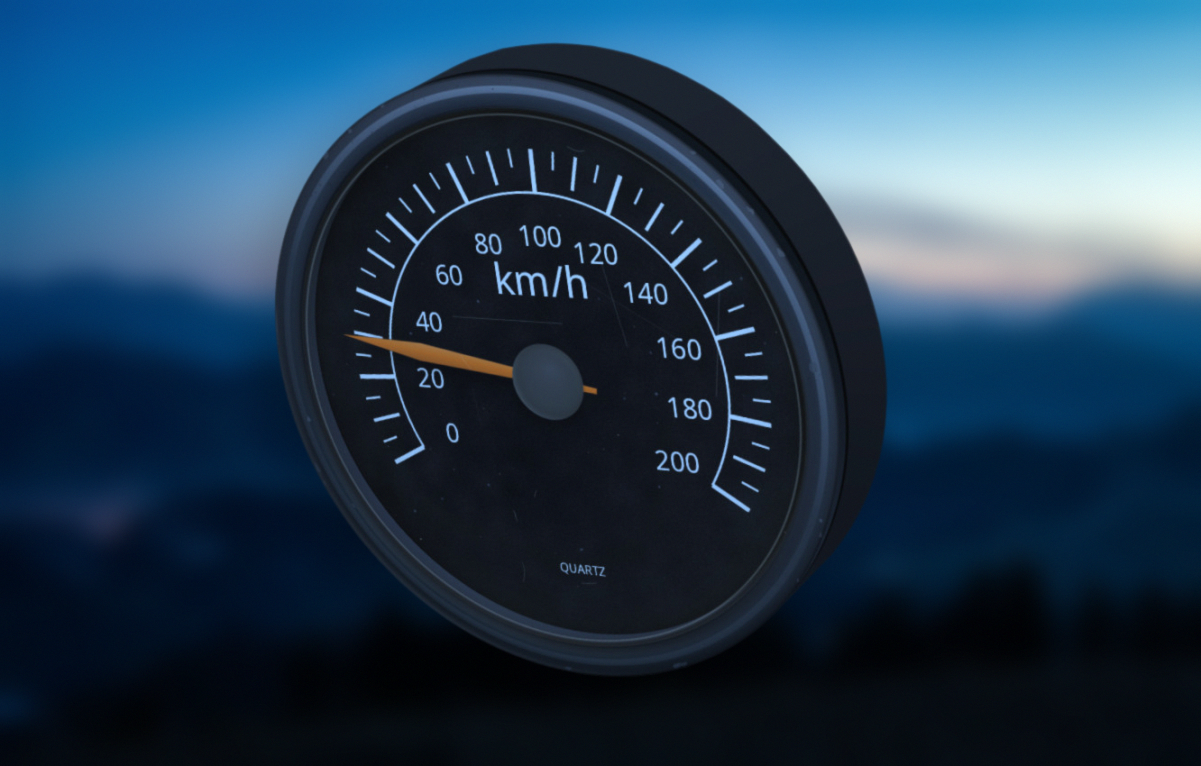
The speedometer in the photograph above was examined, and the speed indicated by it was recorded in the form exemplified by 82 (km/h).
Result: 30 (km/h)
